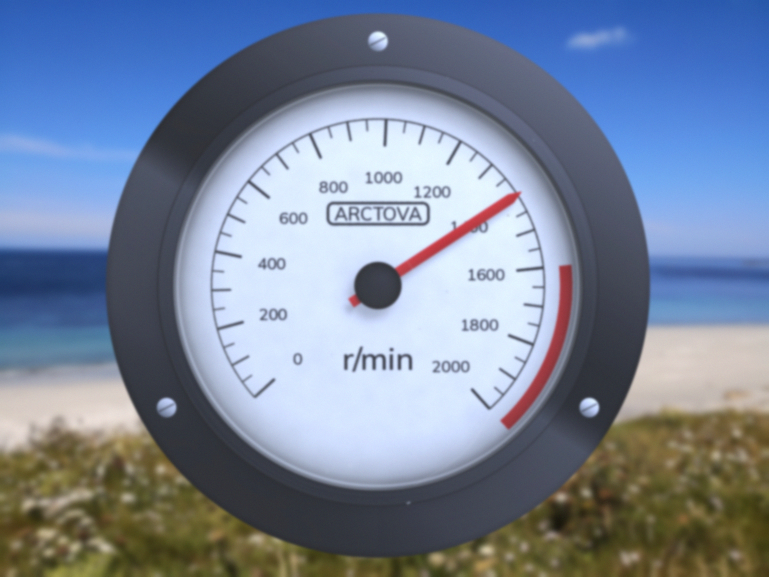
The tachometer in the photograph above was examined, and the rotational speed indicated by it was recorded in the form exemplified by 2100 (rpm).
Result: 1400 (rpm)
